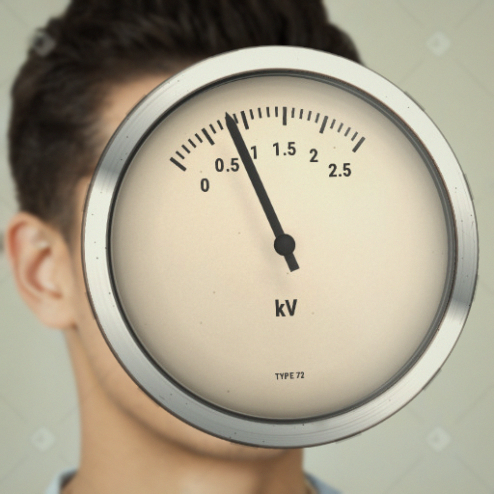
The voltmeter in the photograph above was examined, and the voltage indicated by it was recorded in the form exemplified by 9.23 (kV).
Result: 0.8 (kV)
